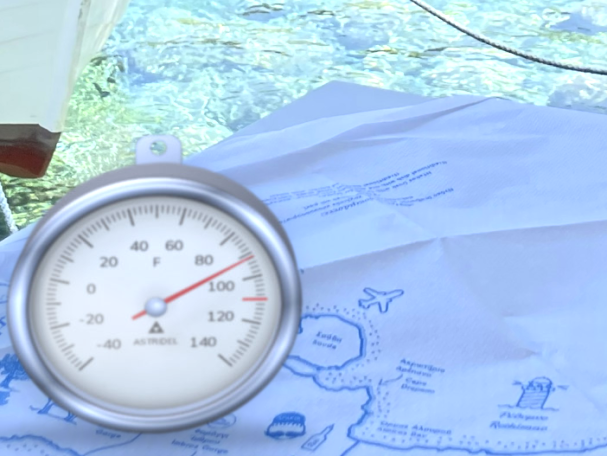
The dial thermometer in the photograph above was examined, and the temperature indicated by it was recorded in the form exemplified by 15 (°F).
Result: 90 (°F)
